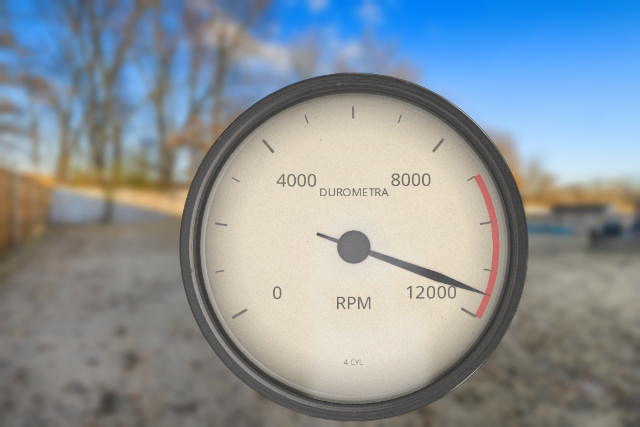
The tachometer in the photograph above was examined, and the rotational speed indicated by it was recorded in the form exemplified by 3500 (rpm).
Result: 11500 (rpm)
